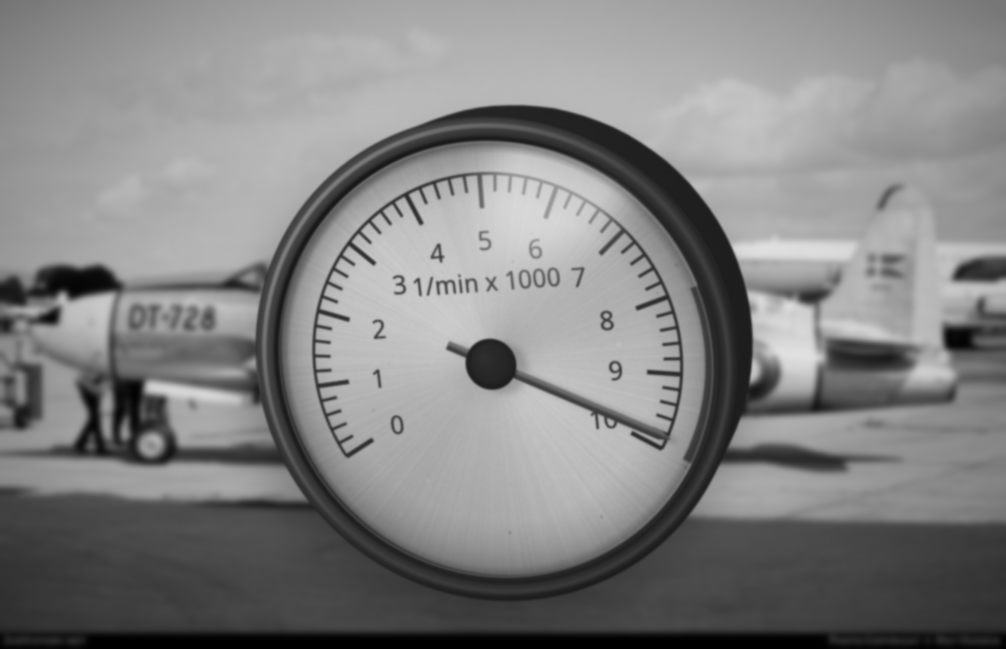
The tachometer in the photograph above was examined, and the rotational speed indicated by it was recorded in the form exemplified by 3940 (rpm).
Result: 9800 (rpm)
